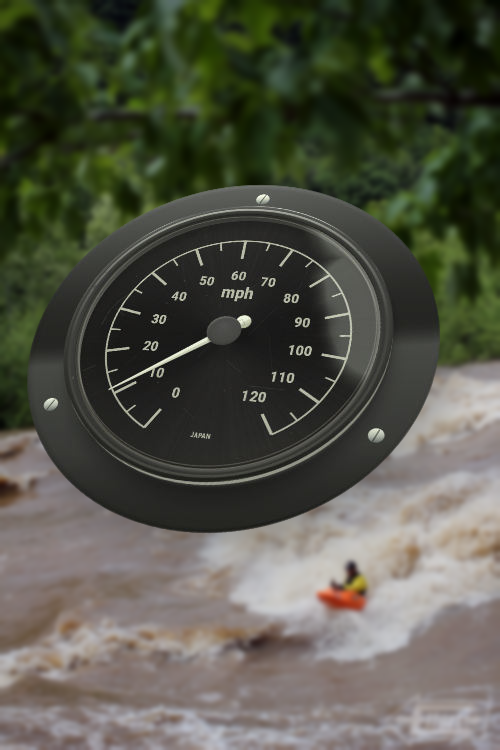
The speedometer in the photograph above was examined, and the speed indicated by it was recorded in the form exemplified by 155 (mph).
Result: 10 (mph)
